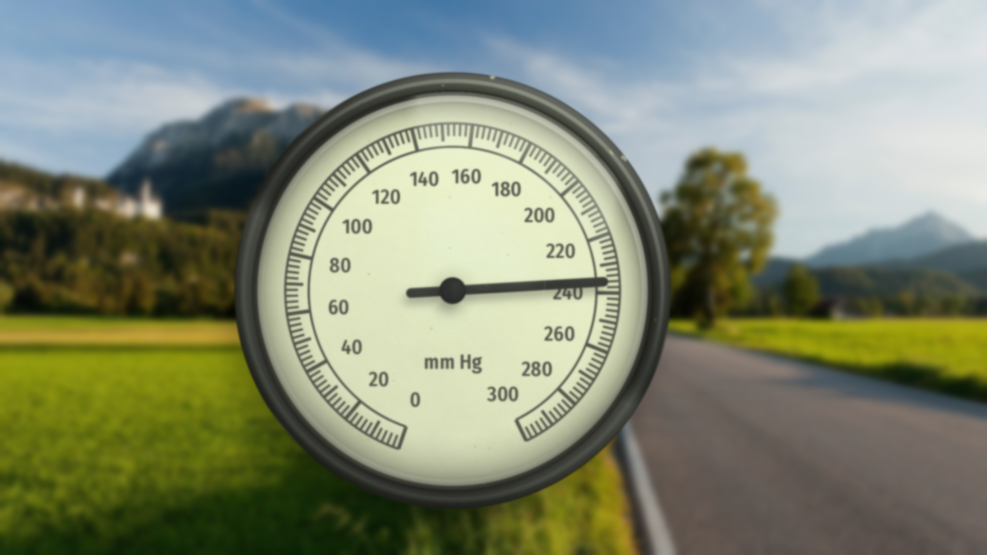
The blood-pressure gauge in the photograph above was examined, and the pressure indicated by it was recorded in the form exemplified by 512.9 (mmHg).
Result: 236 (mmHg)
